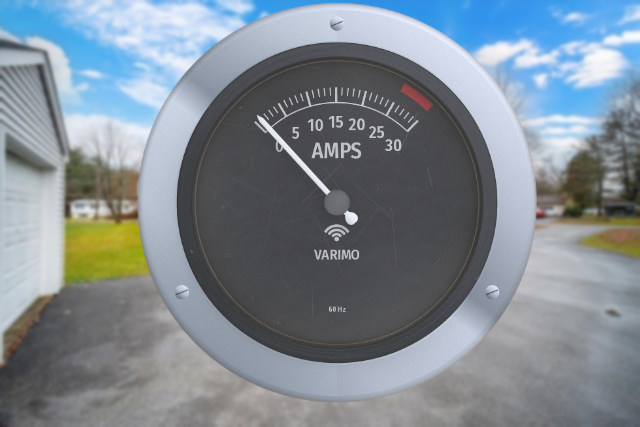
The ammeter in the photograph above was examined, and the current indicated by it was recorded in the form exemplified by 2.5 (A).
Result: 1 (A)
